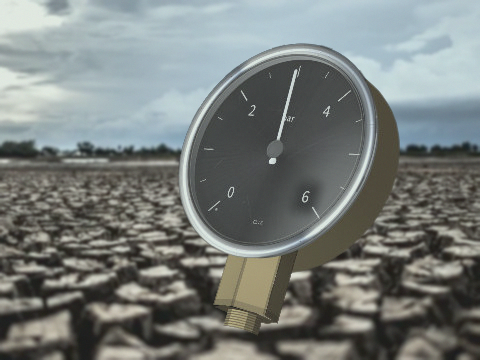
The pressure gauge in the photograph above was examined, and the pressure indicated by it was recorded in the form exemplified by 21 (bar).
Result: 3 (bar)
